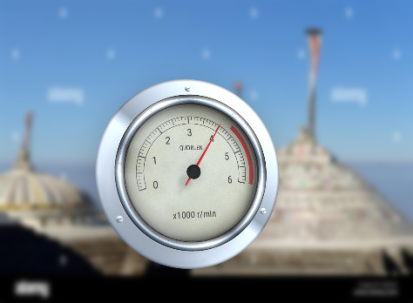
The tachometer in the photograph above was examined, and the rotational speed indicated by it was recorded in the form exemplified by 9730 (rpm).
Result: 4000 (rpm)
